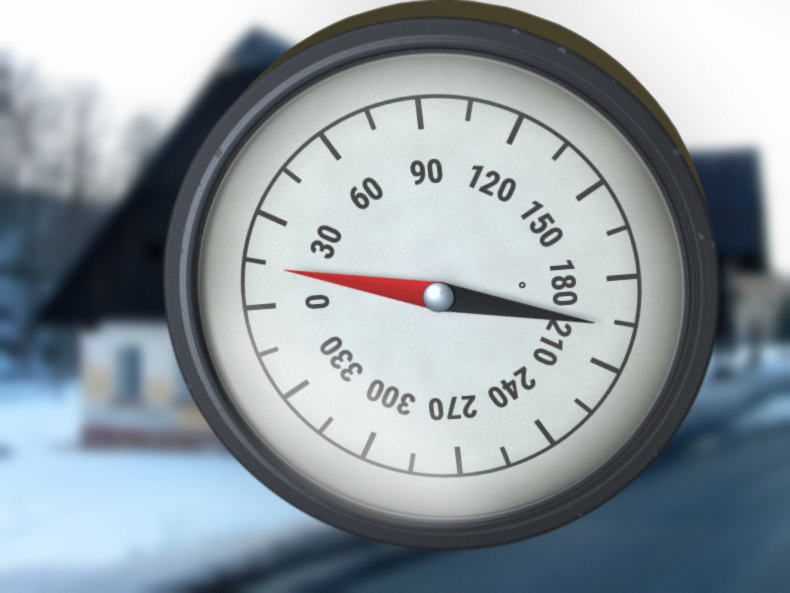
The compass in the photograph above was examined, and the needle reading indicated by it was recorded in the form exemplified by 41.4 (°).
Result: 15 (°)
